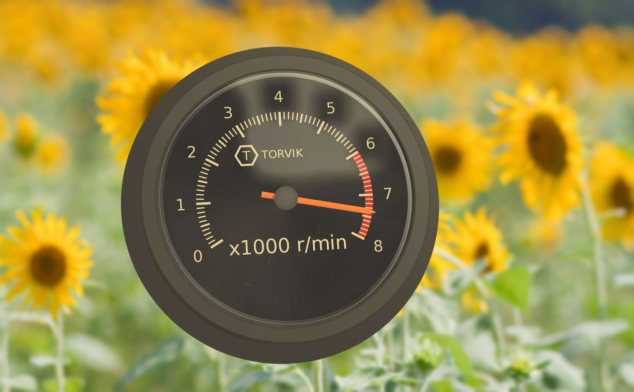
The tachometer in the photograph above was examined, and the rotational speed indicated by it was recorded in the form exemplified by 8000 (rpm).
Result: 7400 (rpm)
